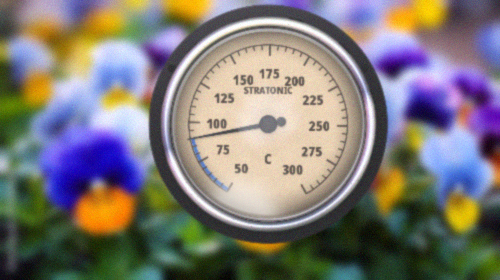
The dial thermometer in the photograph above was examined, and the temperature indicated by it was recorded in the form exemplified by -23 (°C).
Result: 90 (°C)
